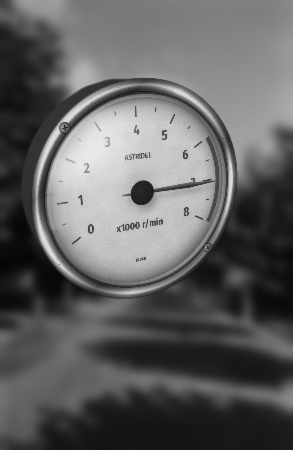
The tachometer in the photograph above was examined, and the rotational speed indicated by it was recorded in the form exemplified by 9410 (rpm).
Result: 7000 (rpm)
